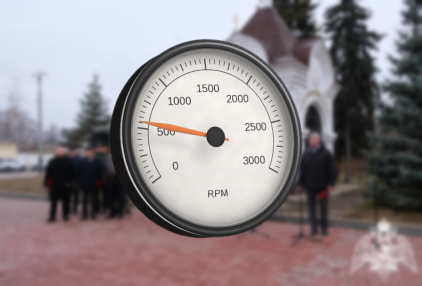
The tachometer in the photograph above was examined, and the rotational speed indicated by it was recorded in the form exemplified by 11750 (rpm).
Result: 550 (rpm)
